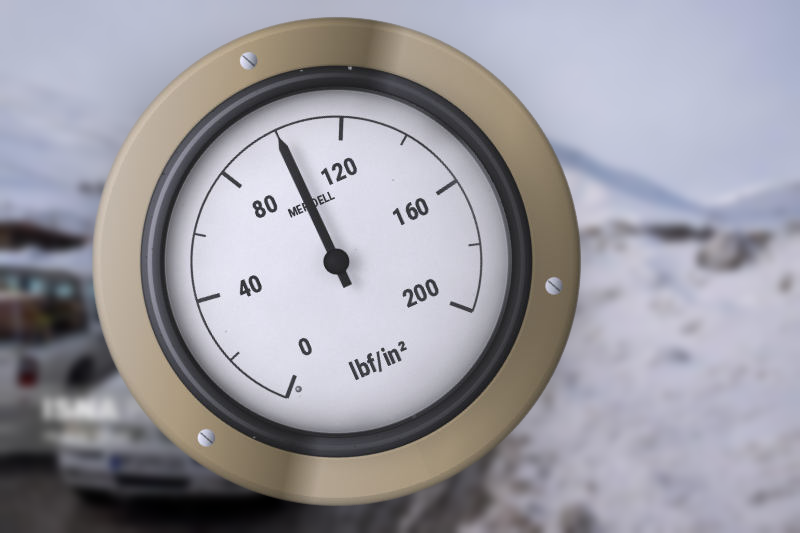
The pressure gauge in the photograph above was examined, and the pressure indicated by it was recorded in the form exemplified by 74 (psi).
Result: 100 (psi)
